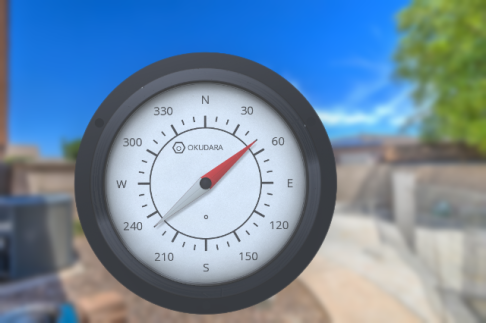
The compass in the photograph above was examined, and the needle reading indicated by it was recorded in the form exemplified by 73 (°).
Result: 50 (°)
